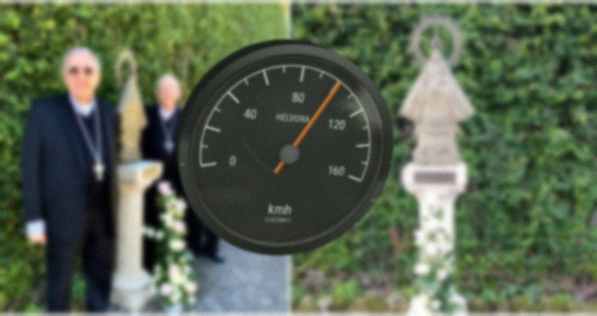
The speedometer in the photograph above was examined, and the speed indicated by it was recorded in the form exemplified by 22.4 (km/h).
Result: 100 (km/h)
